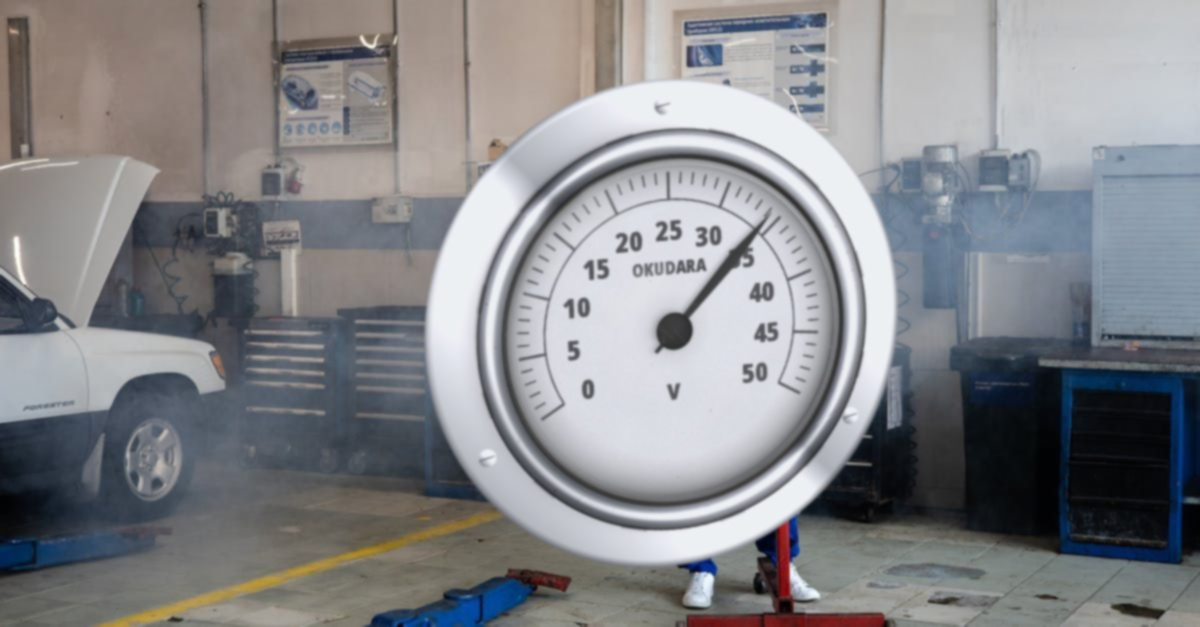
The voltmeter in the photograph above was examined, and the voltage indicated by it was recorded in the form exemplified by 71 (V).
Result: 34 (V)
